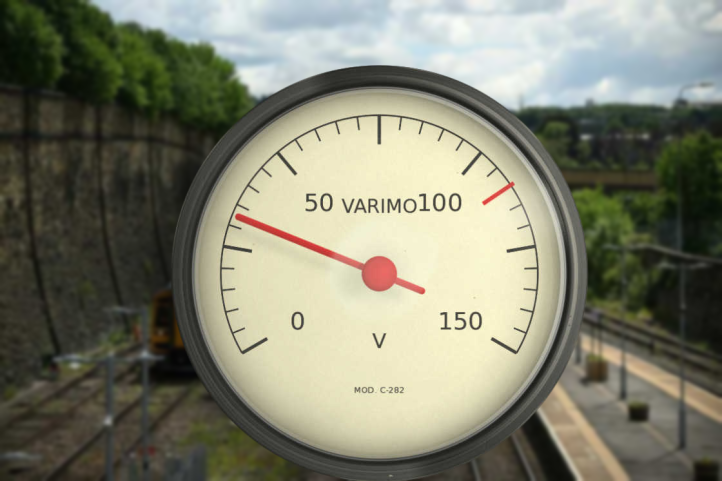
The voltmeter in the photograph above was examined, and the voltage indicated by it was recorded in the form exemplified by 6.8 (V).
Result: 32.5 (V)
